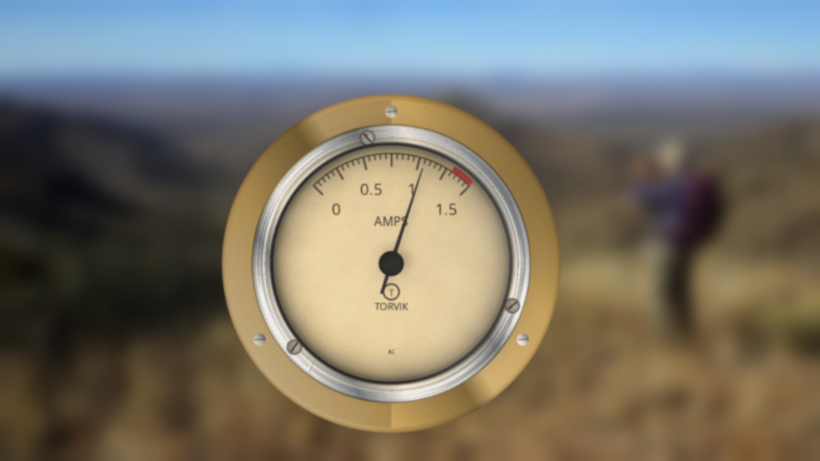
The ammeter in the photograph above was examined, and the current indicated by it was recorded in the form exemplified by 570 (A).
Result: 1.05 (A)
